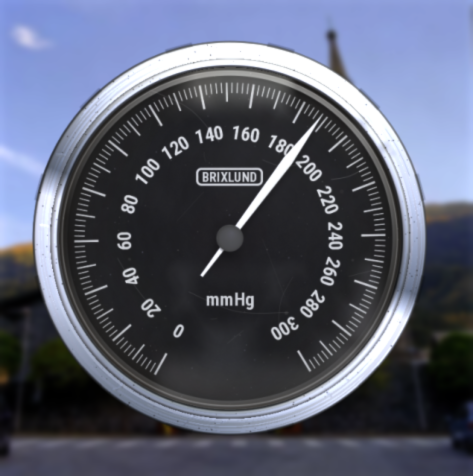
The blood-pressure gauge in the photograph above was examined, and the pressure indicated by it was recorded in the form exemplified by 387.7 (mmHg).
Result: 188 (mmHg)
